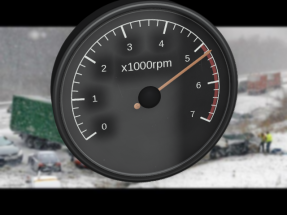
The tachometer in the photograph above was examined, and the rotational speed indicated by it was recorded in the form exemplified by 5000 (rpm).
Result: 5200 (rpm)
